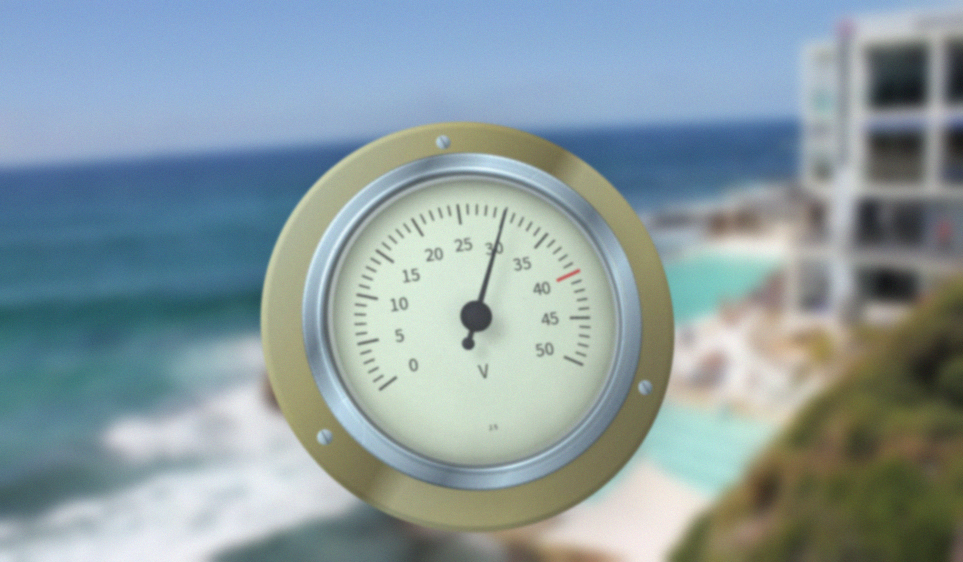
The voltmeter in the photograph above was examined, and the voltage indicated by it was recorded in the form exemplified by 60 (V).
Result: 30 (V)
